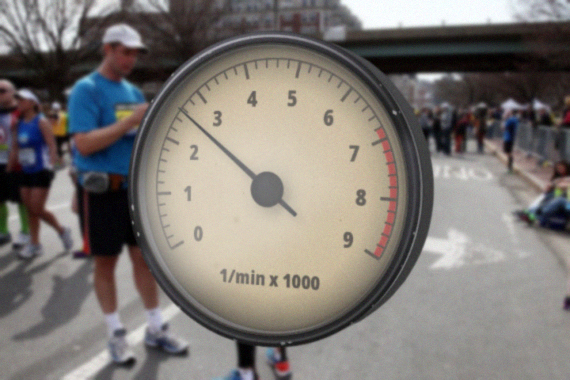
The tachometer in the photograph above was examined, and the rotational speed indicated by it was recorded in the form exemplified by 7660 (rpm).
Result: 2600 (rpm)
